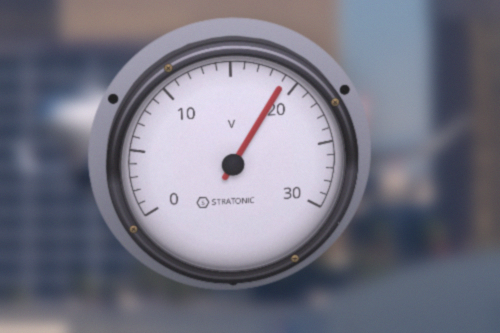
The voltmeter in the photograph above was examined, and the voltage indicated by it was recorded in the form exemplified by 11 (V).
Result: 19 (V)
